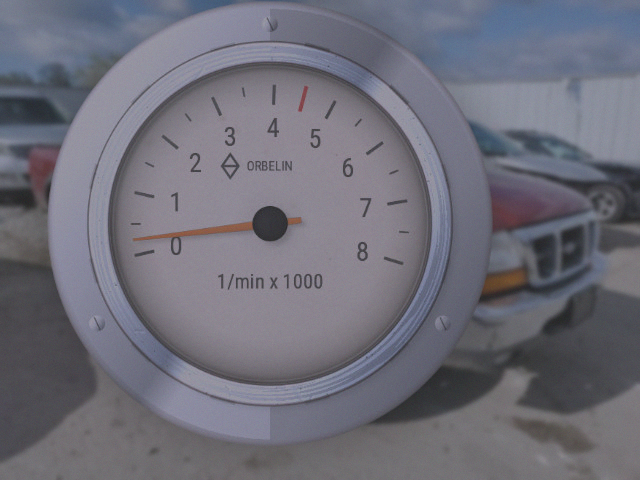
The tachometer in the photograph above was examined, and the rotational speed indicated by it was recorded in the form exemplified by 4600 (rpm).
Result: 250 (rpm)
